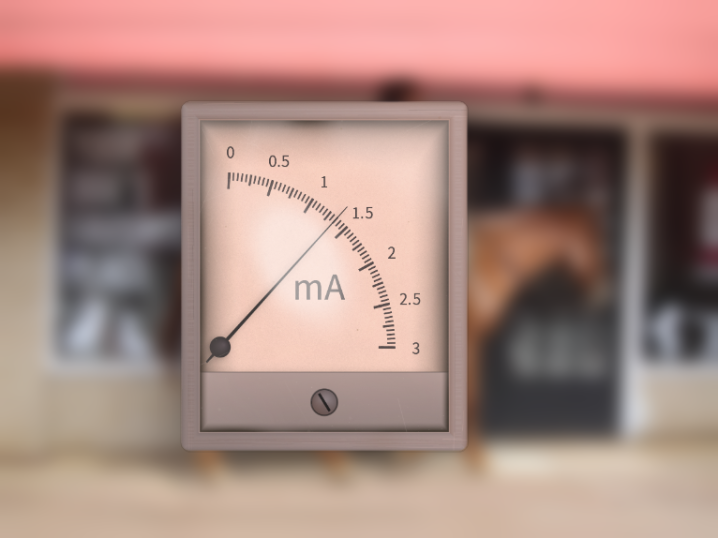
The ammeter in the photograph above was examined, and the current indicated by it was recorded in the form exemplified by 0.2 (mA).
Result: 1.35 (mA)
